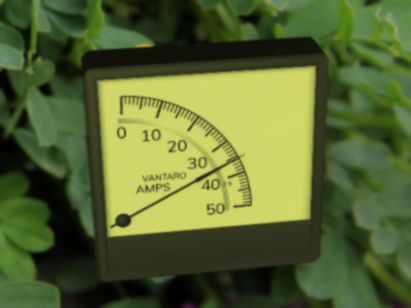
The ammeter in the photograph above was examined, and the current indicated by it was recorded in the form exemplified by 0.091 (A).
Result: 35 (A)
